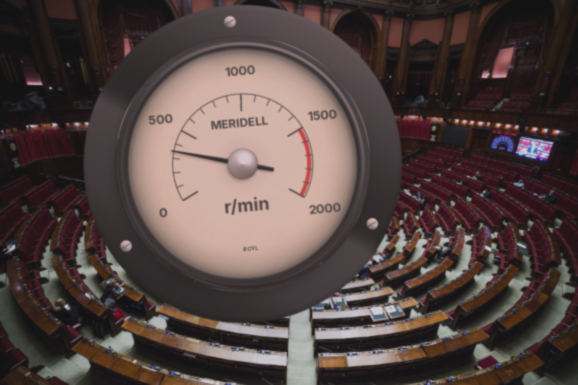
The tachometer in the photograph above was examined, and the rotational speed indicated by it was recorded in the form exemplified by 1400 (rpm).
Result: 350 (rpm)
